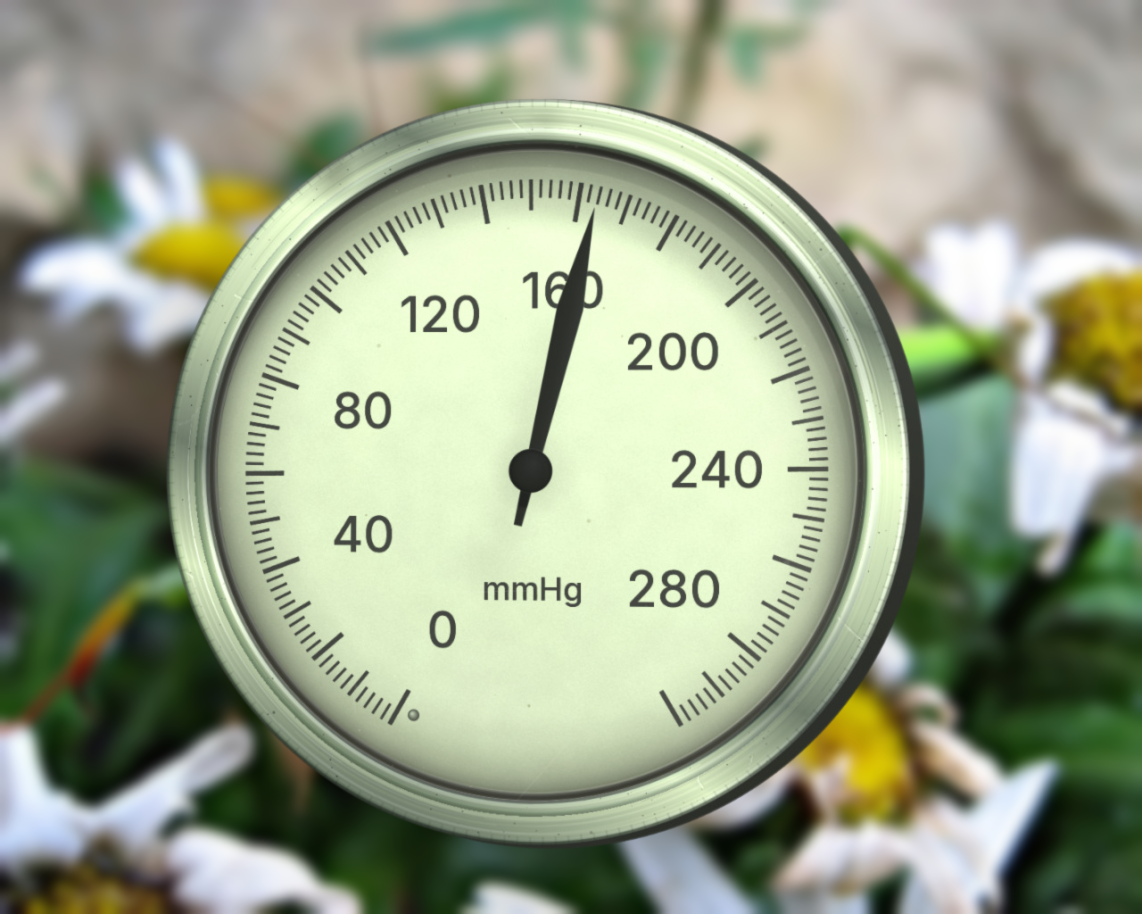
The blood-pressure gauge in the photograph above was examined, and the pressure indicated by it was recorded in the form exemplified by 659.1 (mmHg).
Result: 164 (mmHg)
